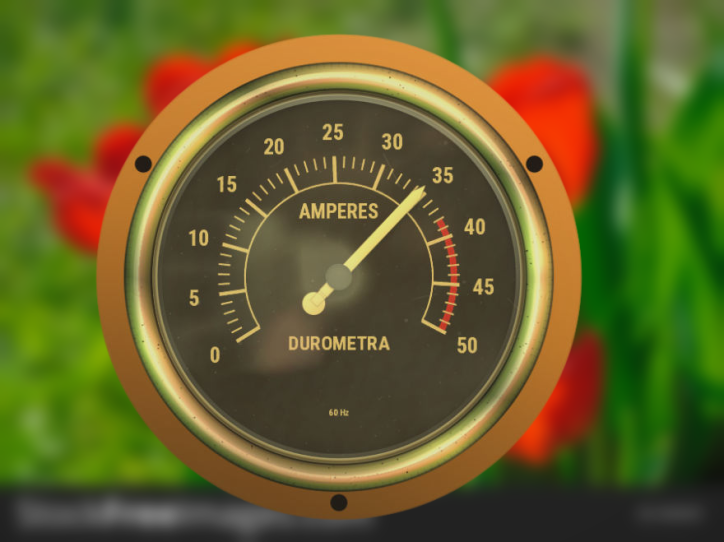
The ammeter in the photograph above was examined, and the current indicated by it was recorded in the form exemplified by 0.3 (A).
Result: 34.5 (A)
